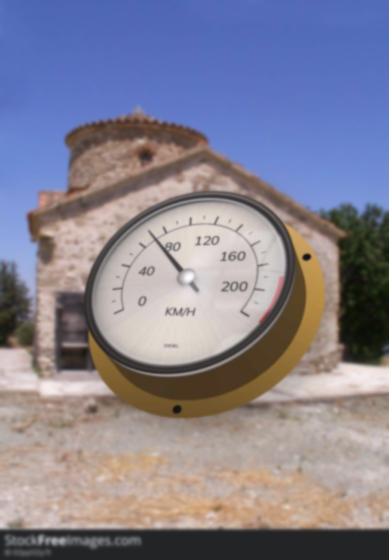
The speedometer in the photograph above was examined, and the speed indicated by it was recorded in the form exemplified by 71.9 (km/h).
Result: 70 (km/h)
